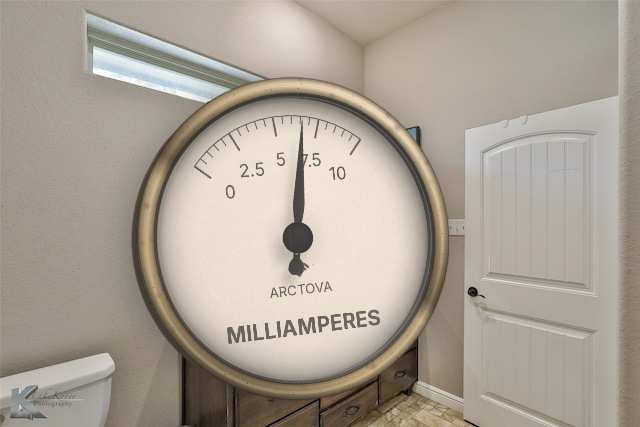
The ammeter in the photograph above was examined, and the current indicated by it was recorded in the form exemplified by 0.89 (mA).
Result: 6.5 (mA)
